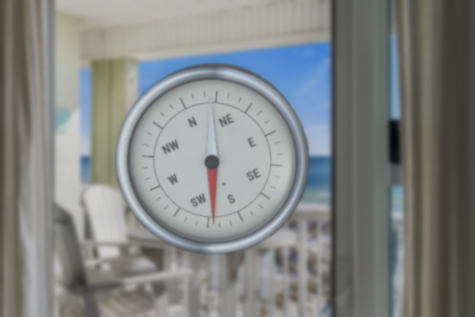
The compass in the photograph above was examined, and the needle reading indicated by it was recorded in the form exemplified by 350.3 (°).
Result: 205 (°)
